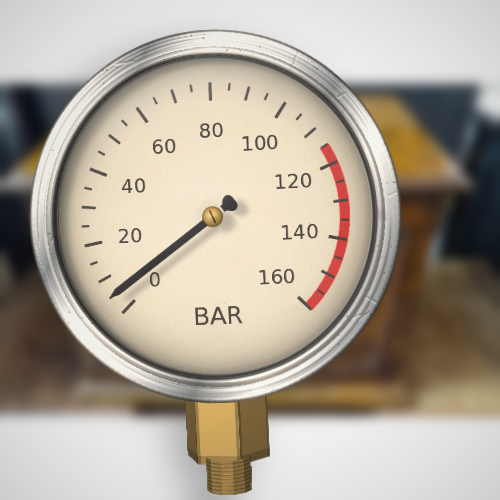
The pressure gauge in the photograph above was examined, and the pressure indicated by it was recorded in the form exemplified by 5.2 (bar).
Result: 5 (bar)
